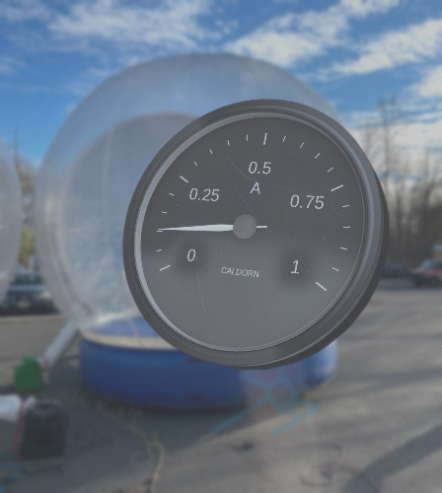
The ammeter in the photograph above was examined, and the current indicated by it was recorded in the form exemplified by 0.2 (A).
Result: 0.1 (A)
